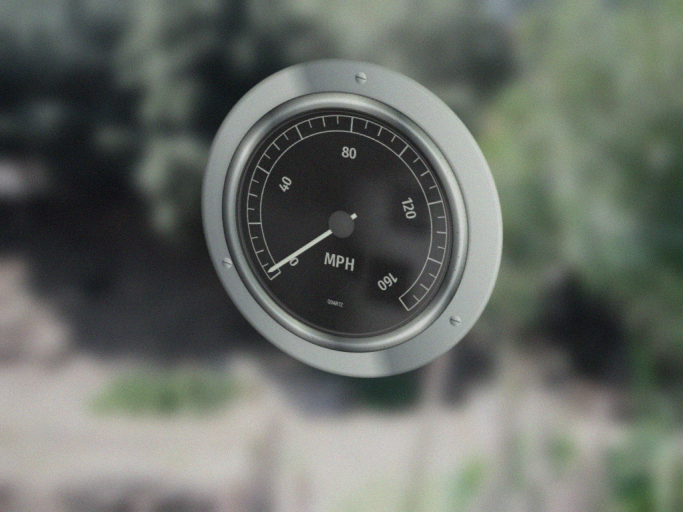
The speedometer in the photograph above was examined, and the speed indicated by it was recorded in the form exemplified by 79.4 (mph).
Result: 2.5 (mph)
